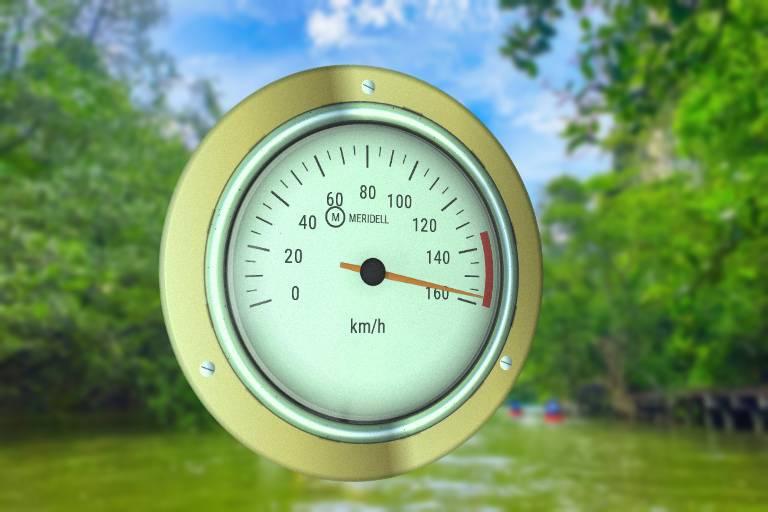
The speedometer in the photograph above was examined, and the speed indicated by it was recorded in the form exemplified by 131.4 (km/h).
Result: 157.5 (km/h)
